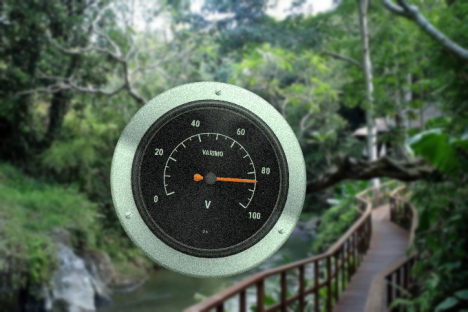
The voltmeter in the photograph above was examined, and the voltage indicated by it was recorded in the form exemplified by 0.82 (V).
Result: 85 (V)
